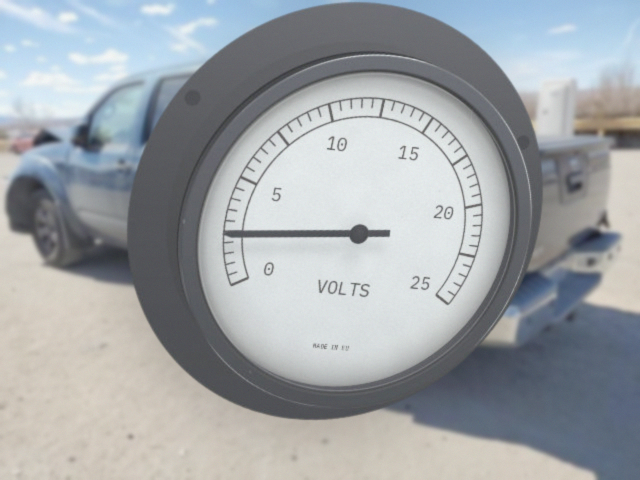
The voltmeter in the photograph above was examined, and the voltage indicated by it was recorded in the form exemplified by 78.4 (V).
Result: 2.5 (V)
